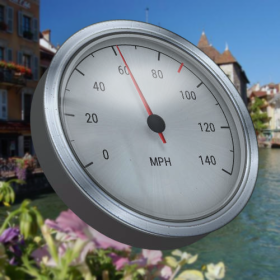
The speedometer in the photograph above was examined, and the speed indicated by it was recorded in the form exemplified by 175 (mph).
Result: 60 (mph)
